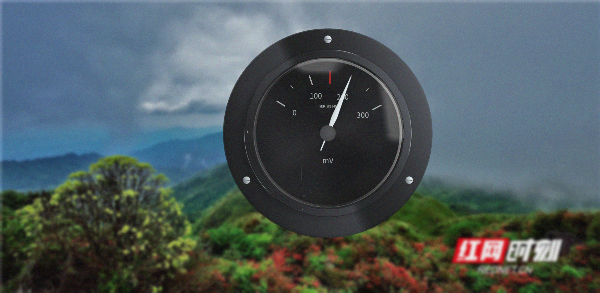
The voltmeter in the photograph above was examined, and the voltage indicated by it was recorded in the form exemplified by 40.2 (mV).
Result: 200 (mV)
